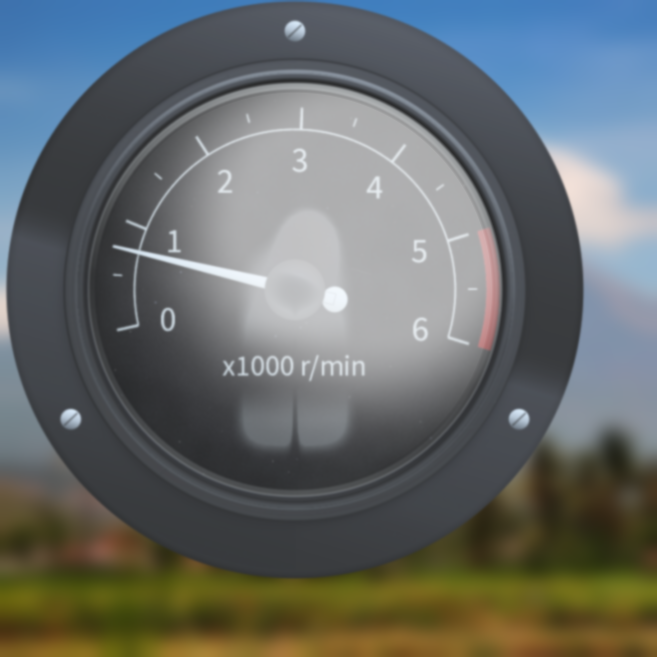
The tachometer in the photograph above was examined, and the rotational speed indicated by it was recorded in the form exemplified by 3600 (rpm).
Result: 750 (rpm)
